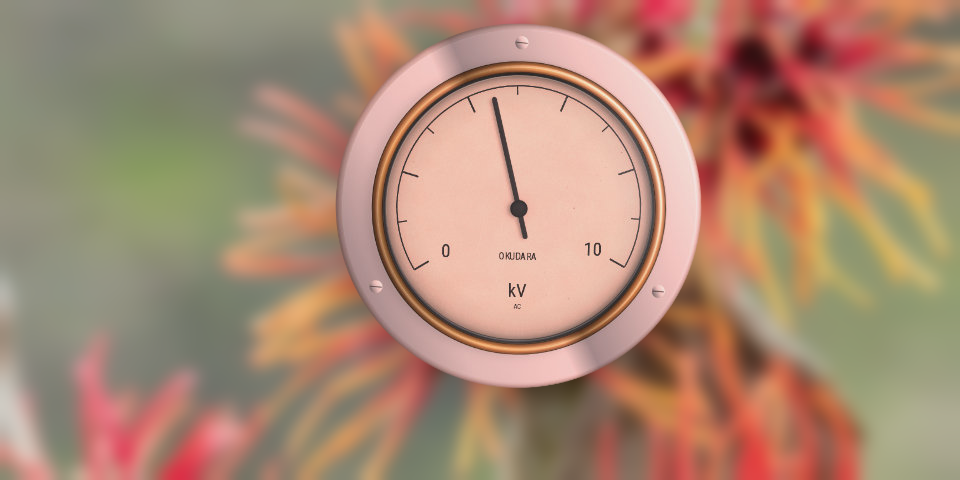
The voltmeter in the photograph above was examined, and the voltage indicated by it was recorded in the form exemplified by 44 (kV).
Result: 4.5 (kV)
